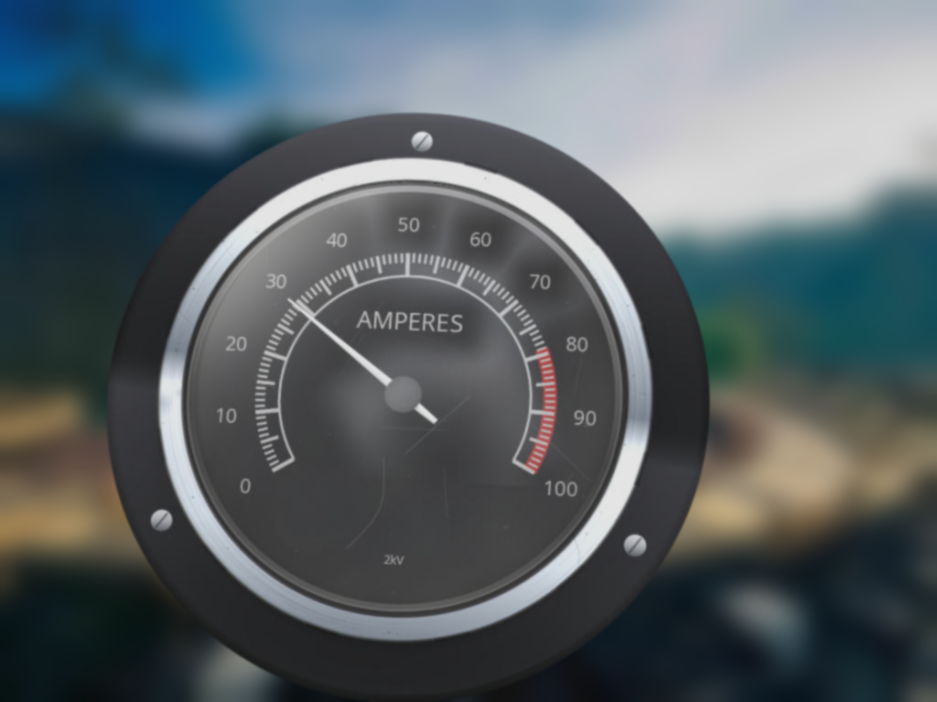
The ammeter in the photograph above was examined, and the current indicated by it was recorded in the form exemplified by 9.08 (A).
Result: 29 (A)
